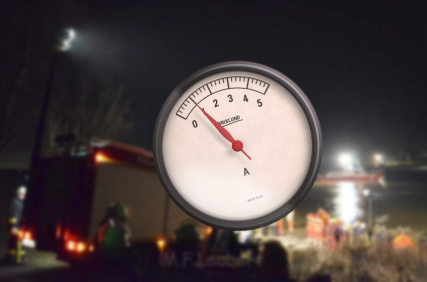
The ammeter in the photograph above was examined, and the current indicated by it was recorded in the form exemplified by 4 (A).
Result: 1 (A)
